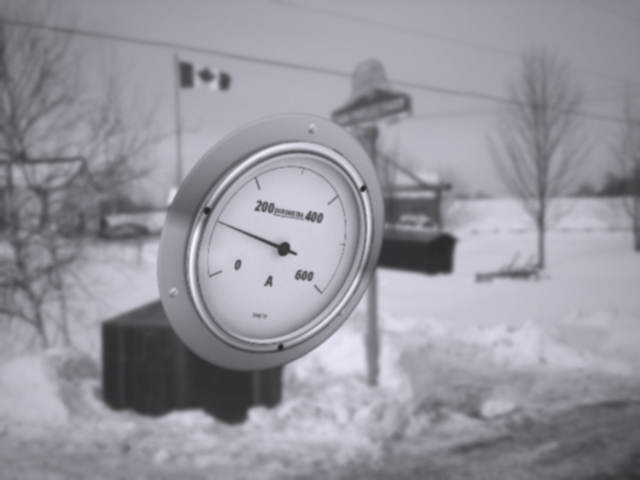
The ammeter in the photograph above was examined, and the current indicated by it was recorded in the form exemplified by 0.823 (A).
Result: 100 (A)
